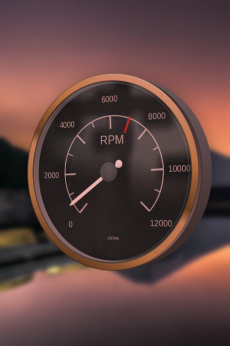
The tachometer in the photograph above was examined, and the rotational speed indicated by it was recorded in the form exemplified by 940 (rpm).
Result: 500 (rpm)
